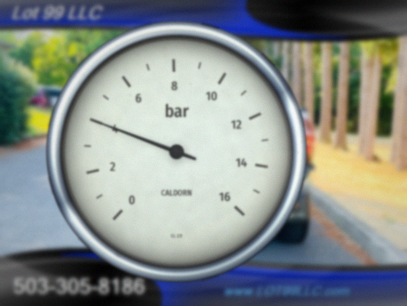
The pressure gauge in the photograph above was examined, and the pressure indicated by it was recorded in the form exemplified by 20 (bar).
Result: 4 (bar)
